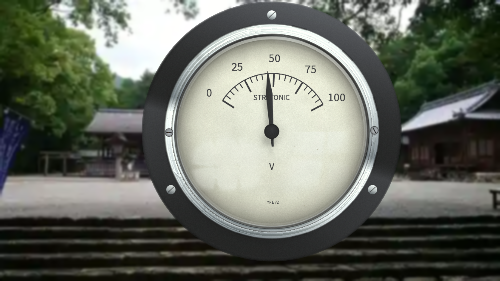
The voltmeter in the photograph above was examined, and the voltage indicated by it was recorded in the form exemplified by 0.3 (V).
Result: 45 (V)
